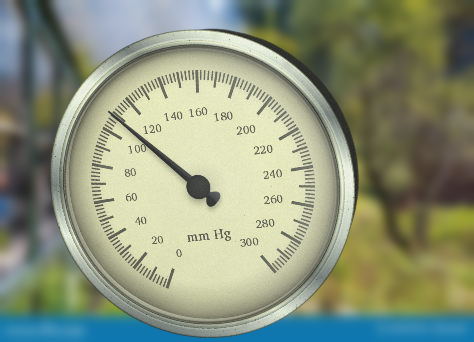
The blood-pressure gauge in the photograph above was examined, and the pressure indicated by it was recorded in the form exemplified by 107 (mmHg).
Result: 110 (mmHg)
